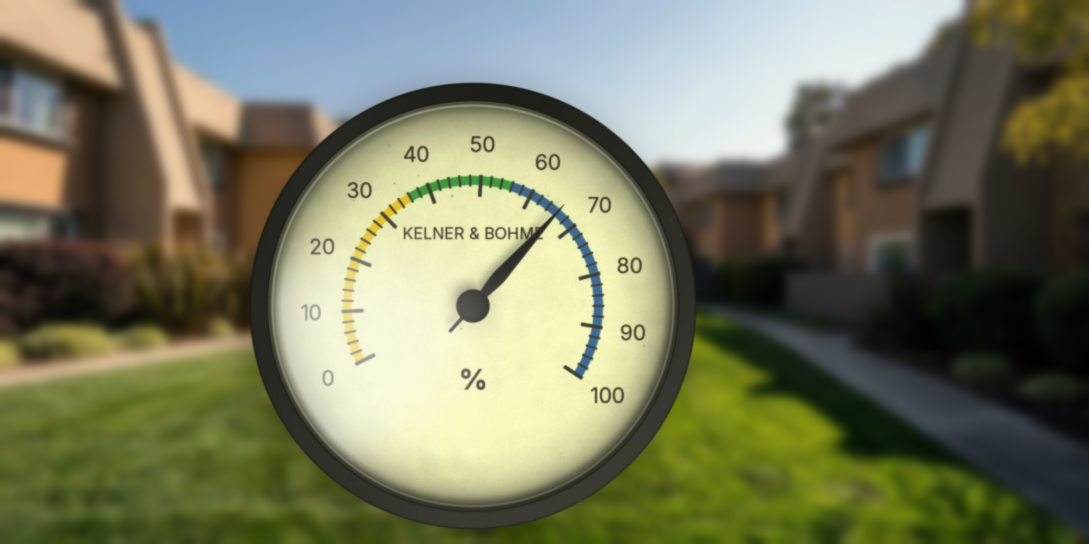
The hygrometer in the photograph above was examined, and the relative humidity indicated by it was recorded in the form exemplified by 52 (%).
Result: 66 (%)
